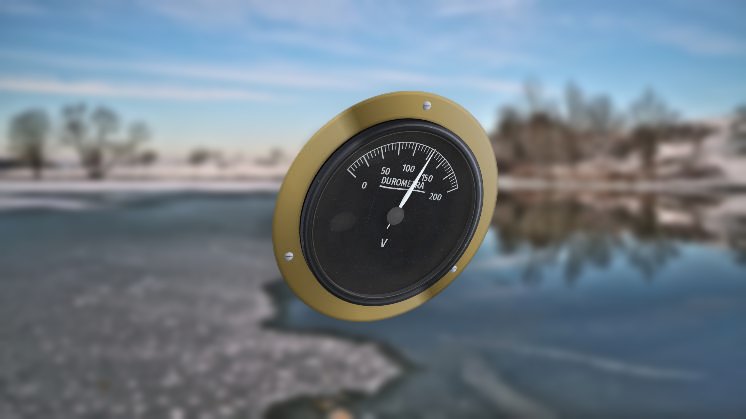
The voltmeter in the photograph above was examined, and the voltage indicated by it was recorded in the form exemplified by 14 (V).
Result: 125 (V)
